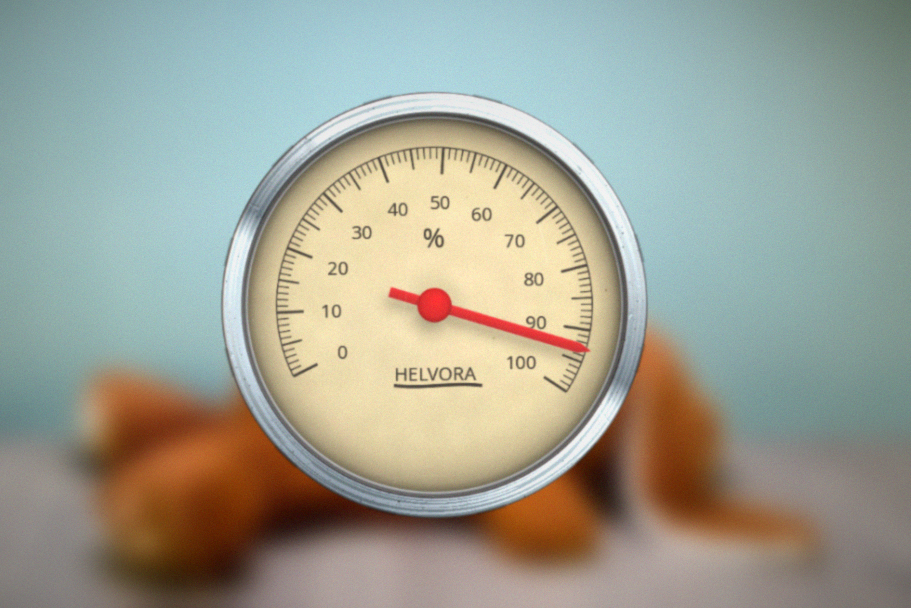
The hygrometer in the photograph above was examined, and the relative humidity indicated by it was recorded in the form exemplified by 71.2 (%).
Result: 93 (%)
